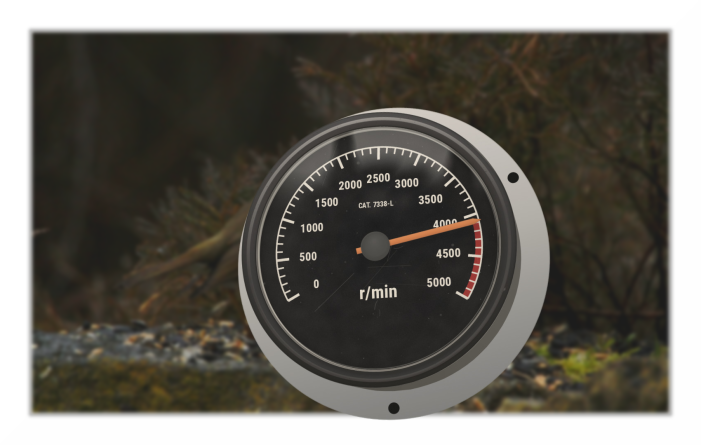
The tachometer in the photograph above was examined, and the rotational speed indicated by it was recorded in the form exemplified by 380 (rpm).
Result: 4100 (rpm)
